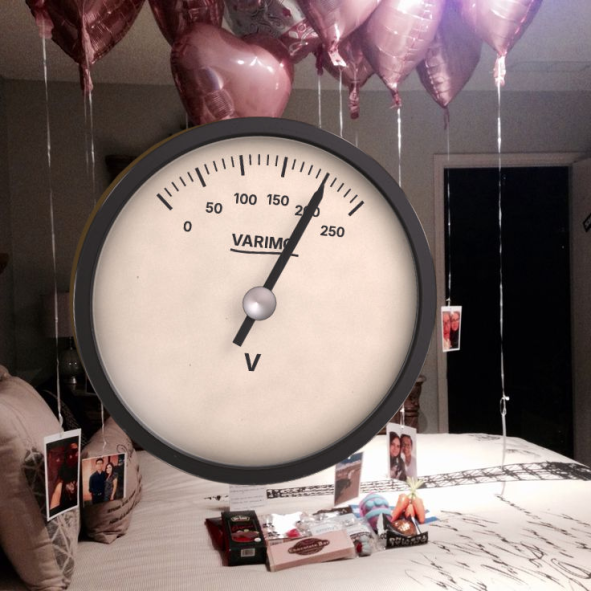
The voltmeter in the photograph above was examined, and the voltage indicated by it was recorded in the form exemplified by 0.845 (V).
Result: 200 (V)
